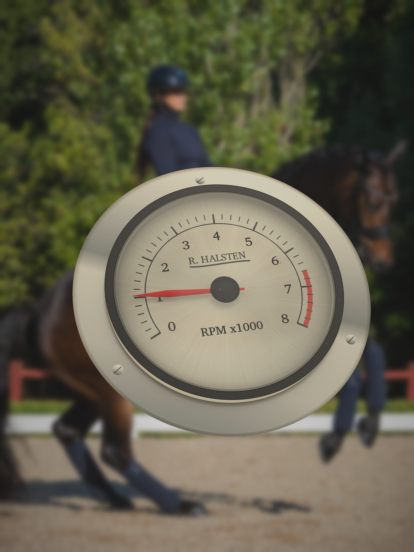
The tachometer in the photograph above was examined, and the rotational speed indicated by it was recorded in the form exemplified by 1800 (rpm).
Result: 1000 (rpm)
